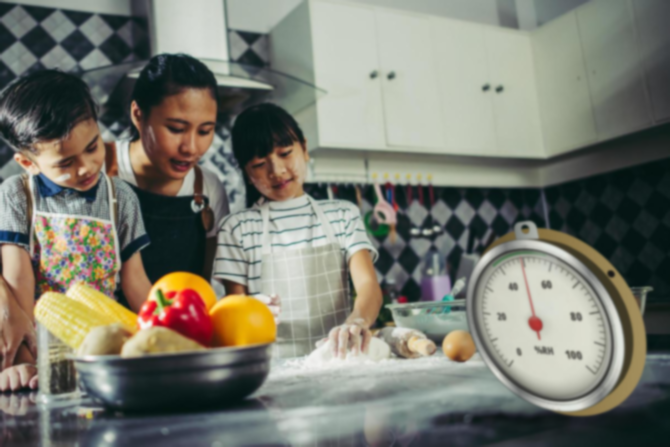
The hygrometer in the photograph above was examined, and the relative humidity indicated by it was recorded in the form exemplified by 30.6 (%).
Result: 50 (%)
